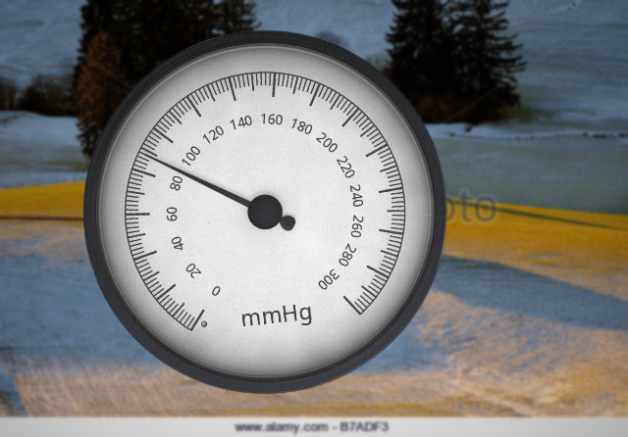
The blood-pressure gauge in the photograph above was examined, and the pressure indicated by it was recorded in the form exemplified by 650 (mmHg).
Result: 88 (mmHg)
